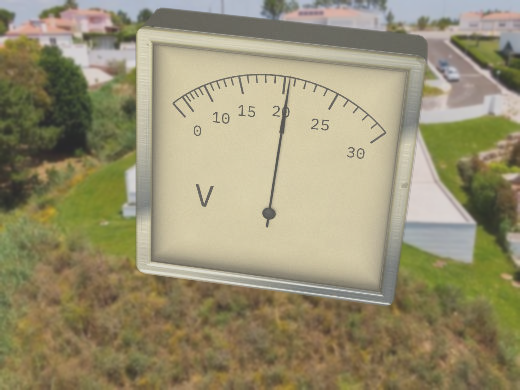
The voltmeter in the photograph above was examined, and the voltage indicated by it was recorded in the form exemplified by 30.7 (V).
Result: 20.5 (V)
